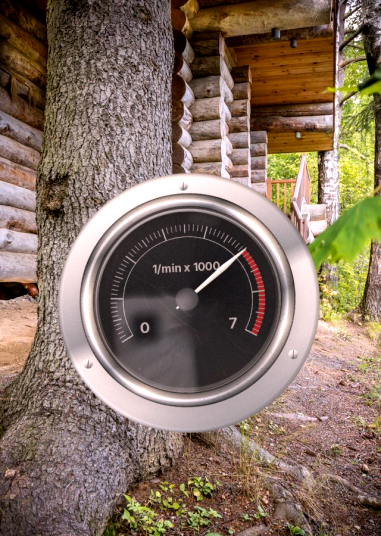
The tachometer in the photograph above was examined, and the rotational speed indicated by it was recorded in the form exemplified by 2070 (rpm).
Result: 5000 (rpm)
